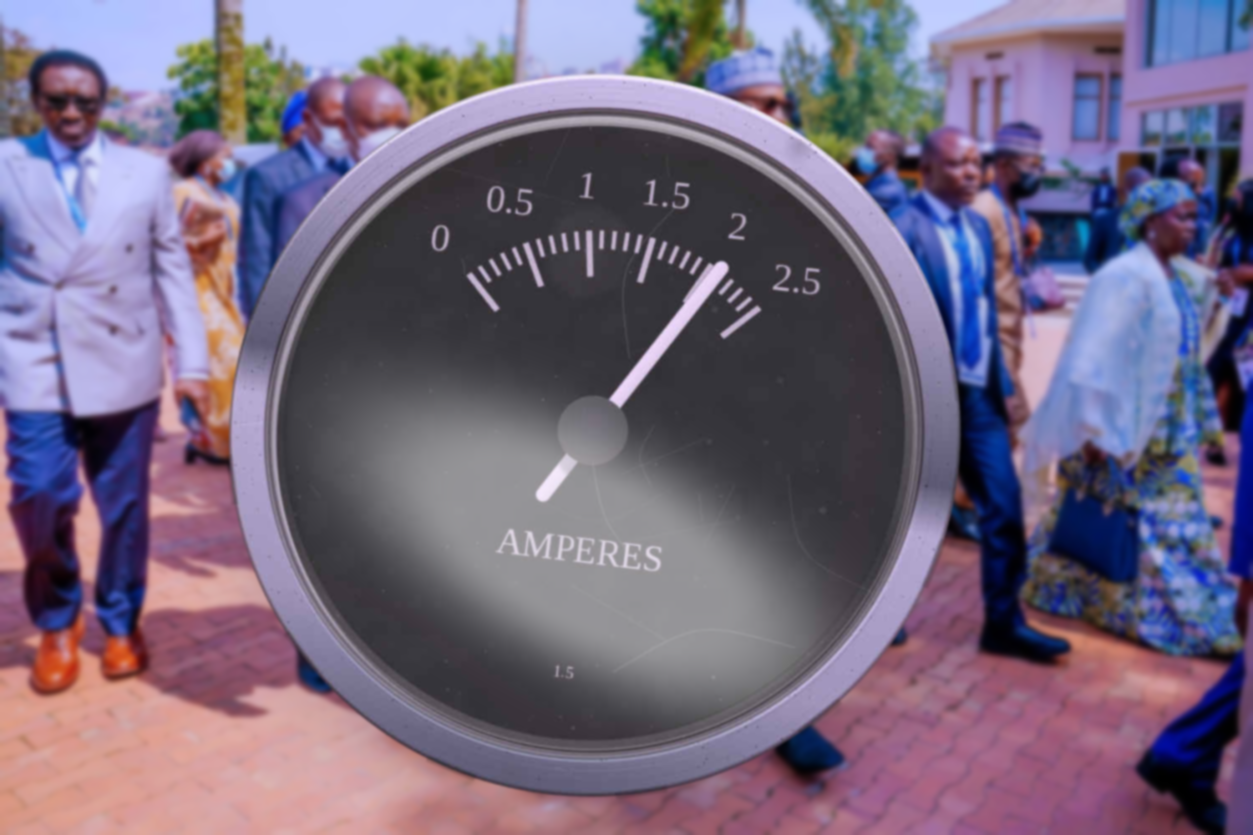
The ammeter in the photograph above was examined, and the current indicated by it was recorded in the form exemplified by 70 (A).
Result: 2.1 (A)
